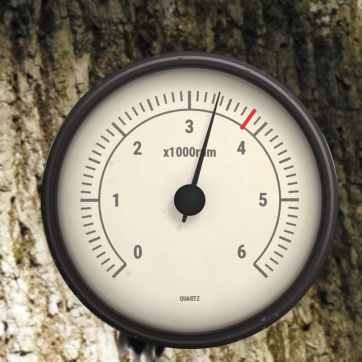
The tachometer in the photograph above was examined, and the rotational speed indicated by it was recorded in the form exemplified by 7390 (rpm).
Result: 3350 (rpm)
